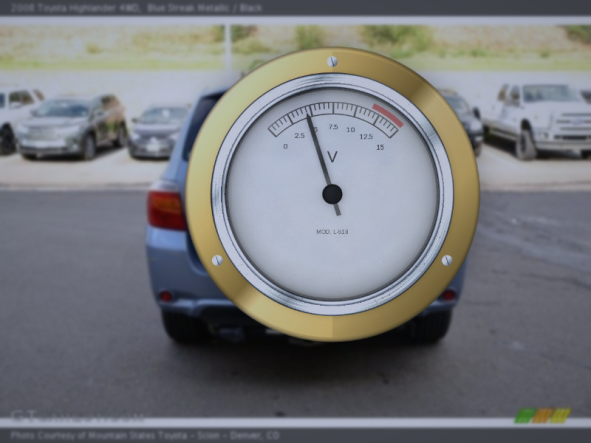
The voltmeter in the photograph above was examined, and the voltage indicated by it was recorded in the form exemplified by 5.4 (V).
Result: 4.5 (V)
